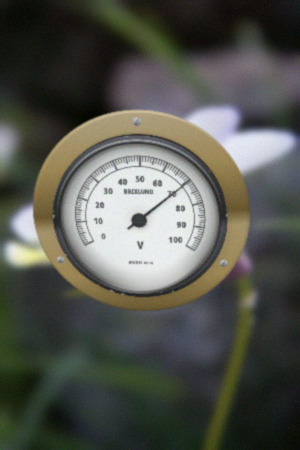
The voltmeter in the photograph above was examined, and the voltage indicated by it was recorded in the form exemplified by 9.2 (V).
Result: 70 (V)
